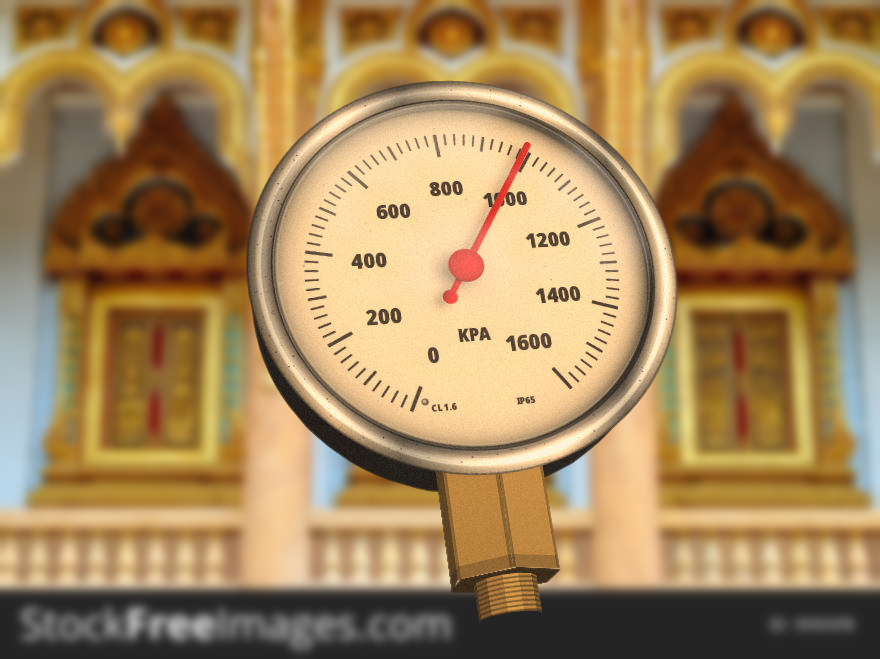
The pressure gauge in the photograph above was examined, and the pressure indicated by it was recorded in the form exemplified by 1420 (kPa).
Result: 990 (kPa)
